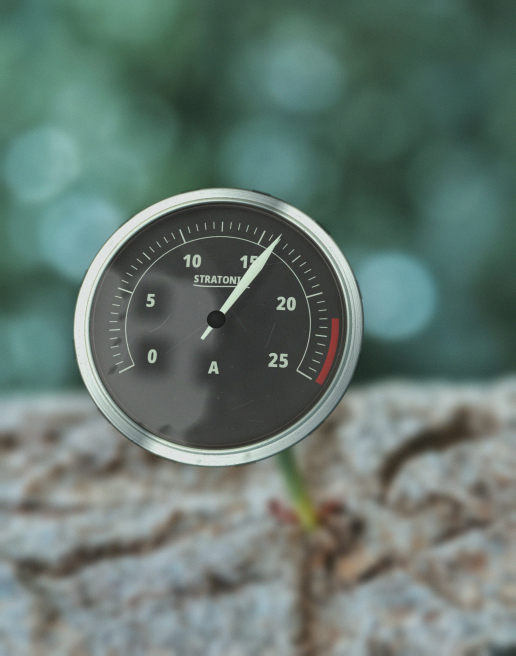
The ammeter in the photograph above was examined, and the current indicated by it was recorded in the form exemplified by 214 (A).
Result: 16 (A)
